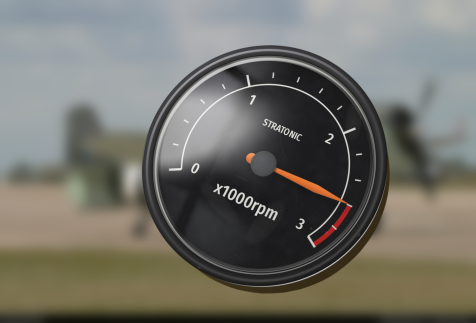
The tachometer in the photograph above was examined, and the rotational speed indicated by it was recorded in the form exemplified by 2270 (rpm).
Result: 2600 (rpm)
